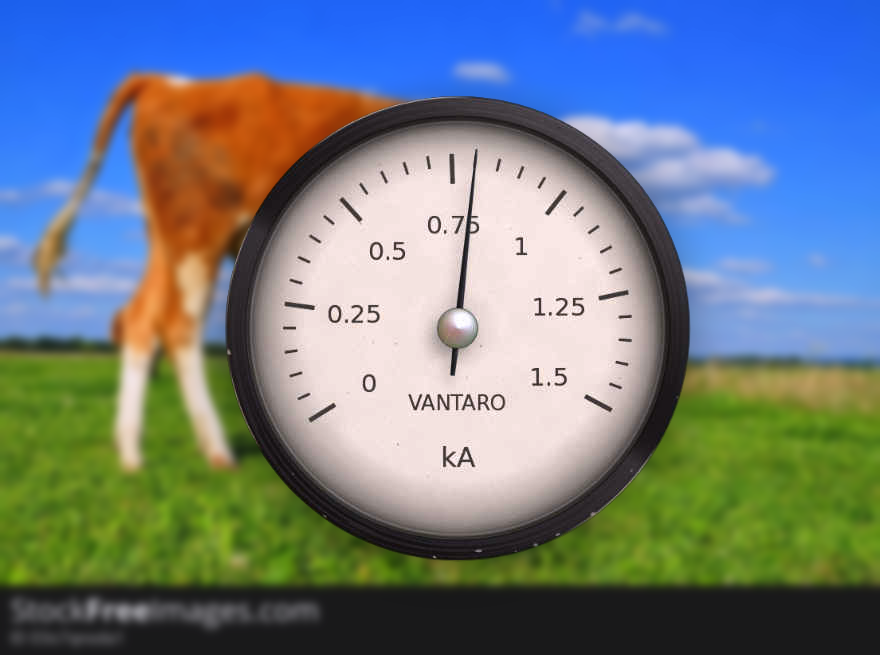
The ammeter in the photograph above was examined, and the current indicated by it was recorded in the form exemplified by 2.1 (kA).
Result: 0.8 (kA)
